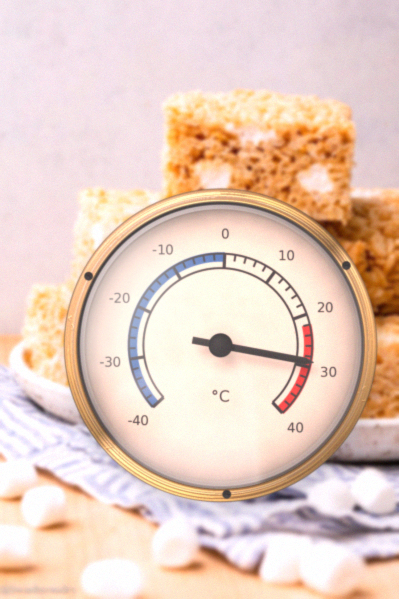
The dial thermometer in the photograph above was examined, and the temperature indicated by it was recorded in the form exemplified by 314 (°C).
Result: 29 (°C)
